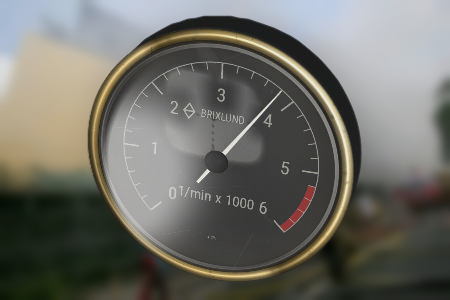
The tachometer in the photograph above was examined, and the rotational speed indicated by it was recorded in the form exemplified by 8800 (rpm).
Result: 3800 (rpm)
